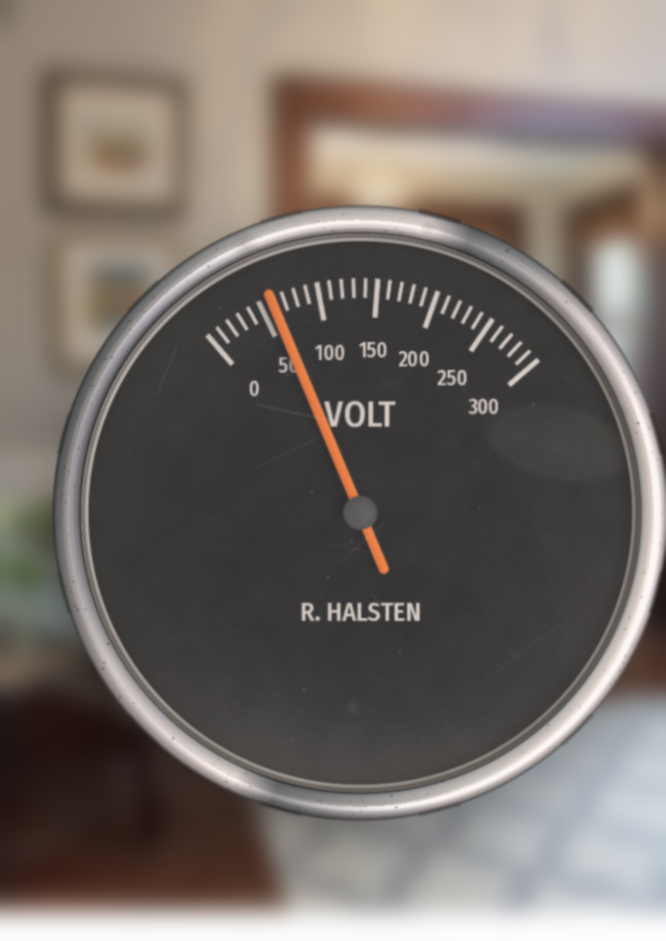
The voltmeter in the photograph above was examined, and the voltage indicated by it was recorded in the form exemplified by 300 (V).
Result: 60 (V)
